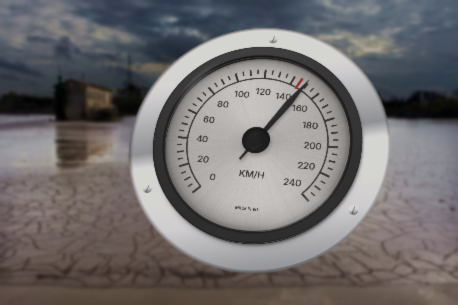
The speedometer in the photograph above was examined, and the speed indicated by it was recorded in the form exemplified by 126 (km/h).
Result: 150 (km/h)
